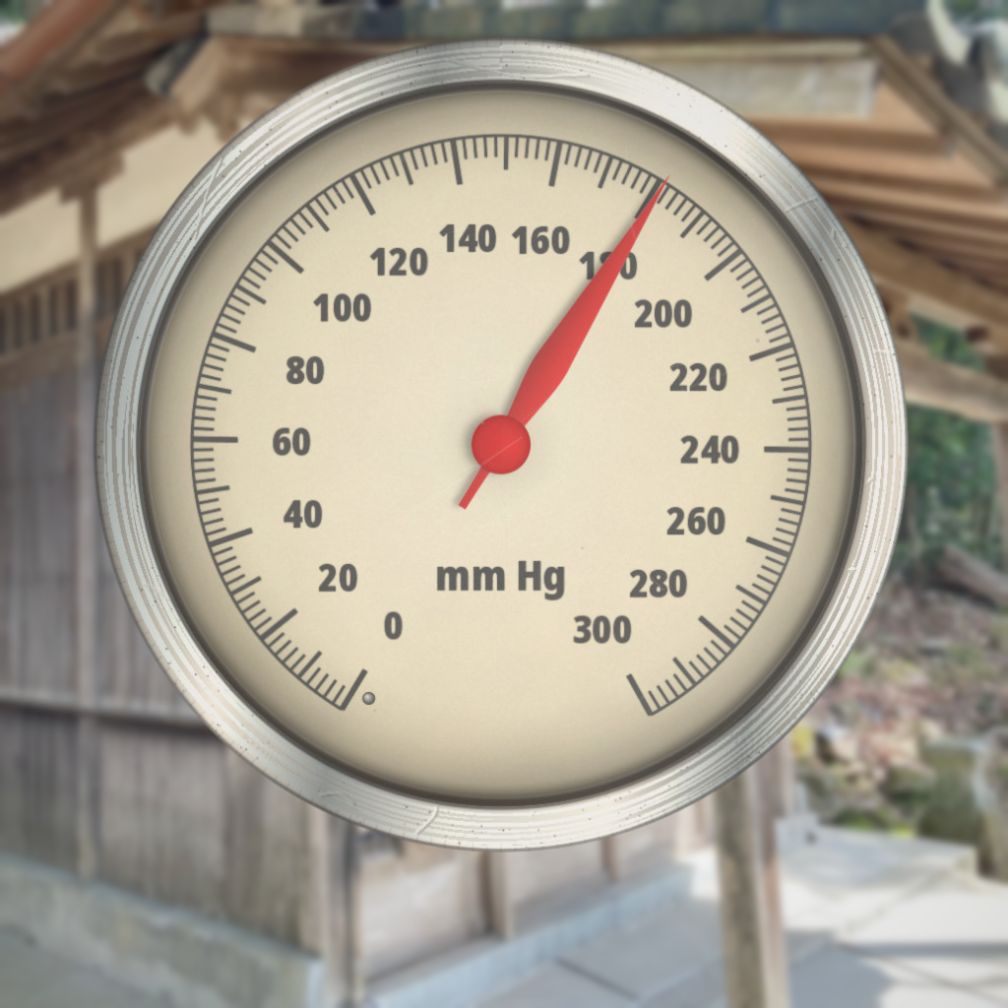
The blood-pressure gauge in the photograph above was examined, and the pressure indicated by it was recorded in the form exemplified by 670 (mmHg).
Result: 181 (mmHg)
